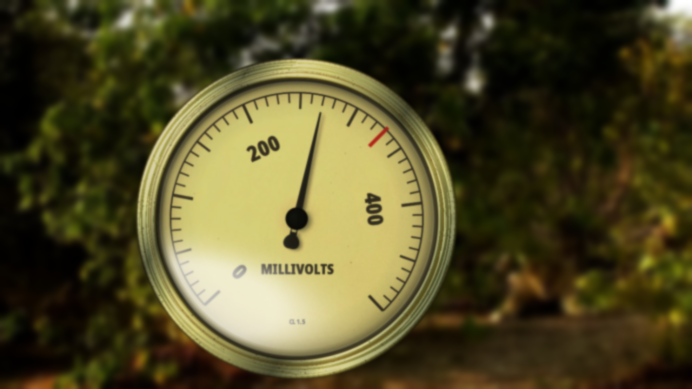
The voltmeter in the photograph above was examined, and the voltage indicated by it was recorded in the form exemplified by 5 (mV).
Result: 270 (mV)
